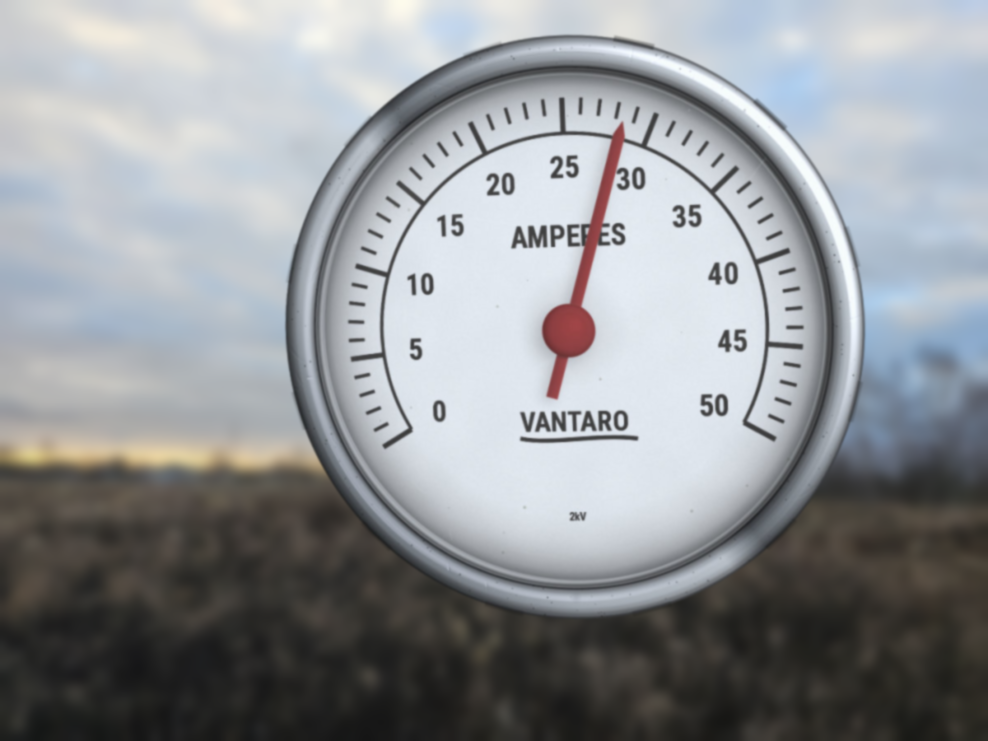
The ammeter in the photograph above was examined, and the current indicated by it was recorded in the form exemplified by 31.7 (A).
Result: 28.5 (A)
